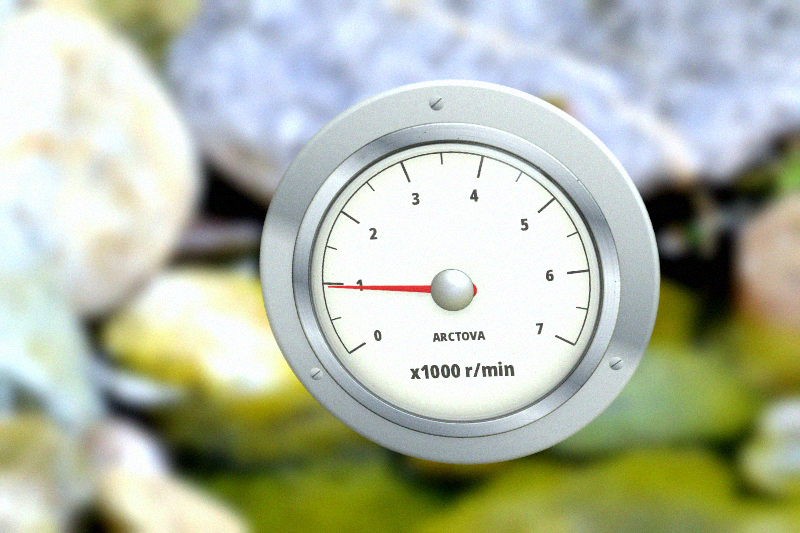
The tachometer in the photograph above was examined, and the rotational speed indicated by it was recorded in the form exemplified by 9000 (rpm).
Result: 1000 (rpm)
